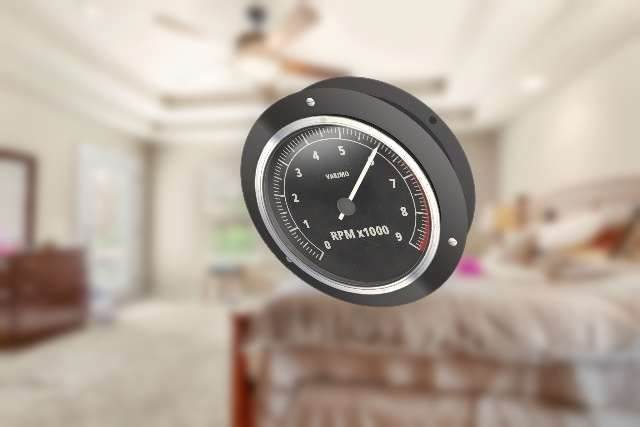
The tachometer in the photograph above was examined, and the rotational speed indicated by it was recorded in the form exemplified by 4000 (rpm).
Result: 6000 (rpm)
